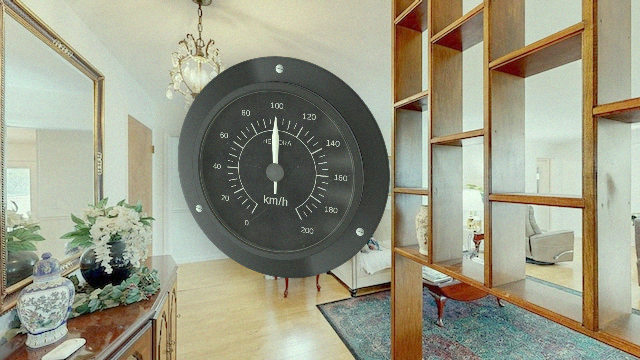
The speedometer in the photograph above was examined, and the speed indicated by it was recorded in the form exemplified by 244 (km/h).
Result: 100 (km/h)
